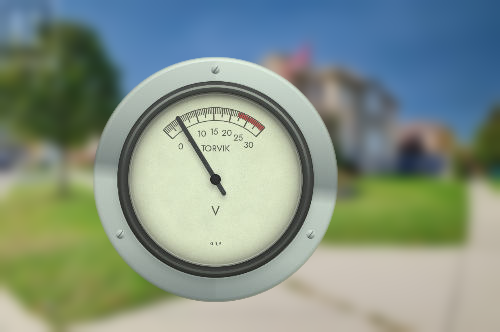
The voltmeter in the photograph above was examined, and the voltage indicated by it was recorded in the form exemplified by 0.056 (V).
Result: 5 (V)
